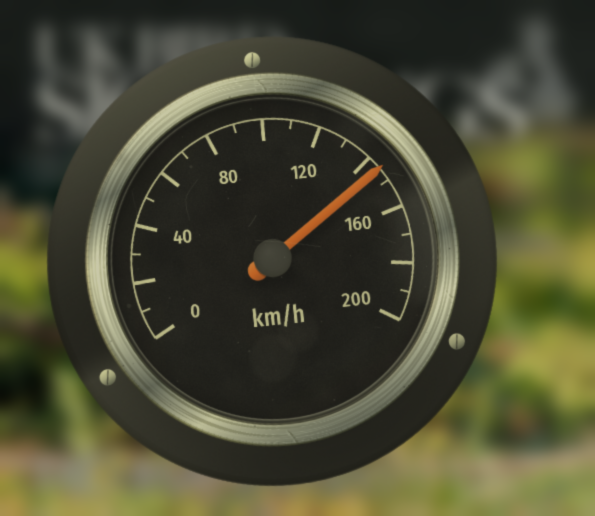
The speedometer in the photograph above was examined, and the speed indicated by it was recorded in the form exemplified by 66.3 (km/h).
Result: 145 (km/h)
